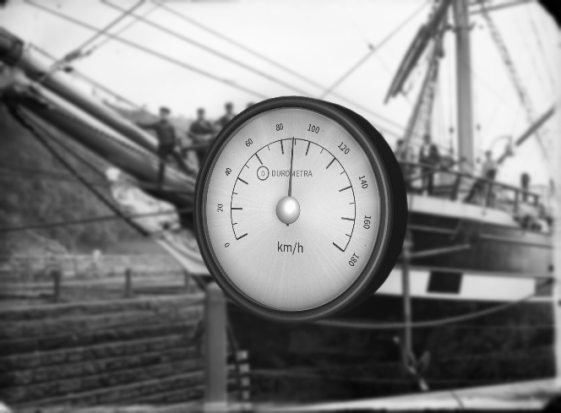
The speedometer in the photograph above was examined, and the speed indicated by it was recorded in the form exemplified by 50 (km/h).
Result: 90 (km/h)
